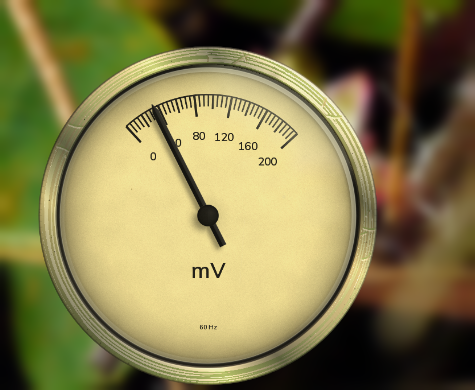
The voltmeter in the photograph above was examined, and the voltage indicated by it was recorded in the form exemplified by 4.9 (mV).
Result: 35 (mV)
